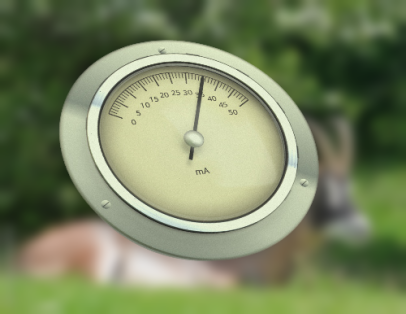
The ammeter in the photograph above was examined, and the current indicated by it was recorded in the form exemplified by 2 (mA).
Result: 35 (mA)
